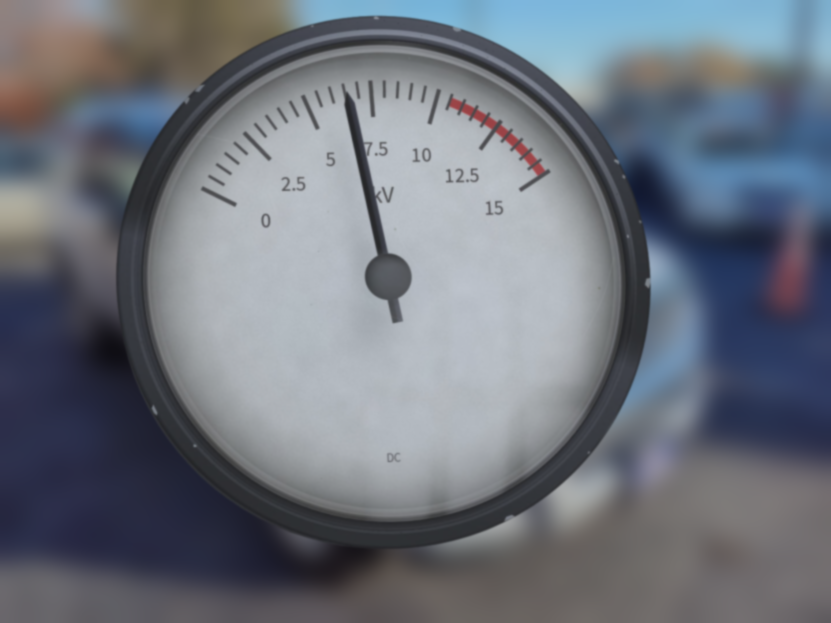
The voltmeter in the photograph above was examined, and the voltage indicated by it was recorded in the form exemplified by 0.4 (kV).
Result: 6.5 (kV)
